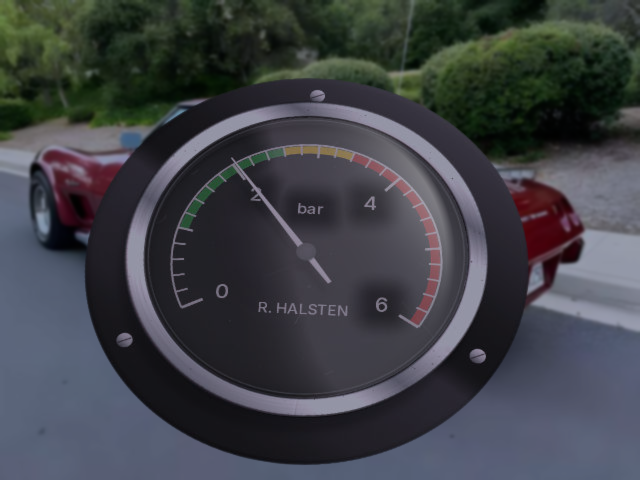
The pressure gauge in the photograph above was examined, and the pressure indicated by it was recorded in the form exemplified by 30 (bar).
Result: 2 (bar)
